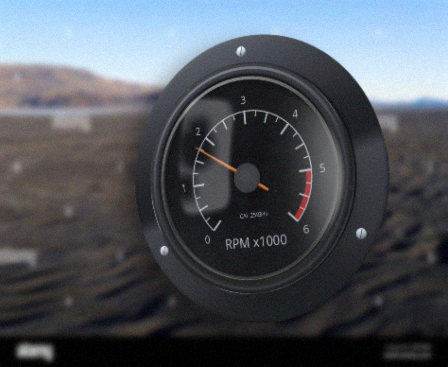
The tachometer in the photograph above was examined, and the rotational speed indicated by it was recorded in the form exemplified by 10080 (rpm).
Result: 1750 (rpm)
